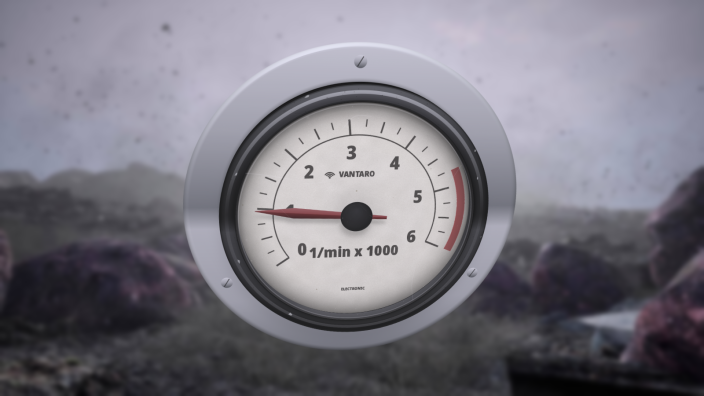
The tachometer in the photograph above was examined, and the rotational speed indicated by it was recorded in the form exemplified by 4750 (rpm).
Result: 1000 (rpm)
